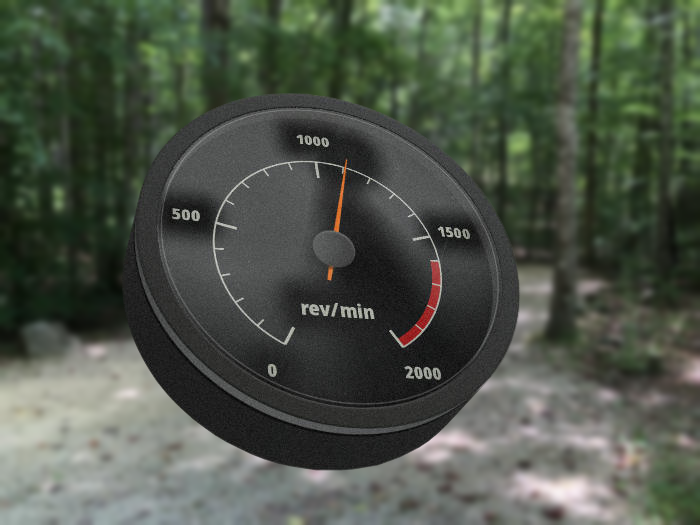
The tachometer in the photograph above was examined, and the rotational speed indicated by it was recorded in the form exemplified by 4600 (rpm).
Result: 1100 (rpm)
